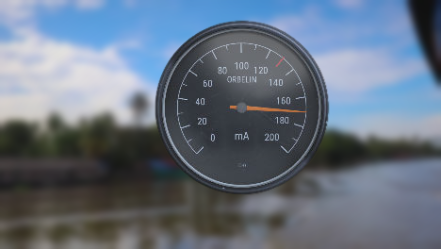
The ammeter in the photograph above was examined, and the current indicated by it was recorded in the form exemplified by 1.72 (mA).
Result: 170 (mA)
